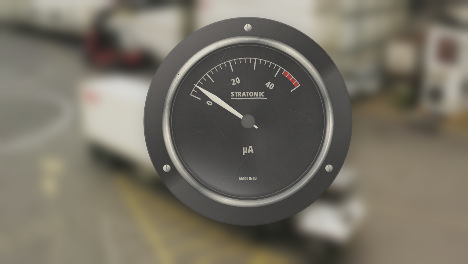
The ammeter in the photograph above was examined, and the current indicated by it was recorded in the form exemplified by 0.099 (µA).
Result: 4 (µA)
